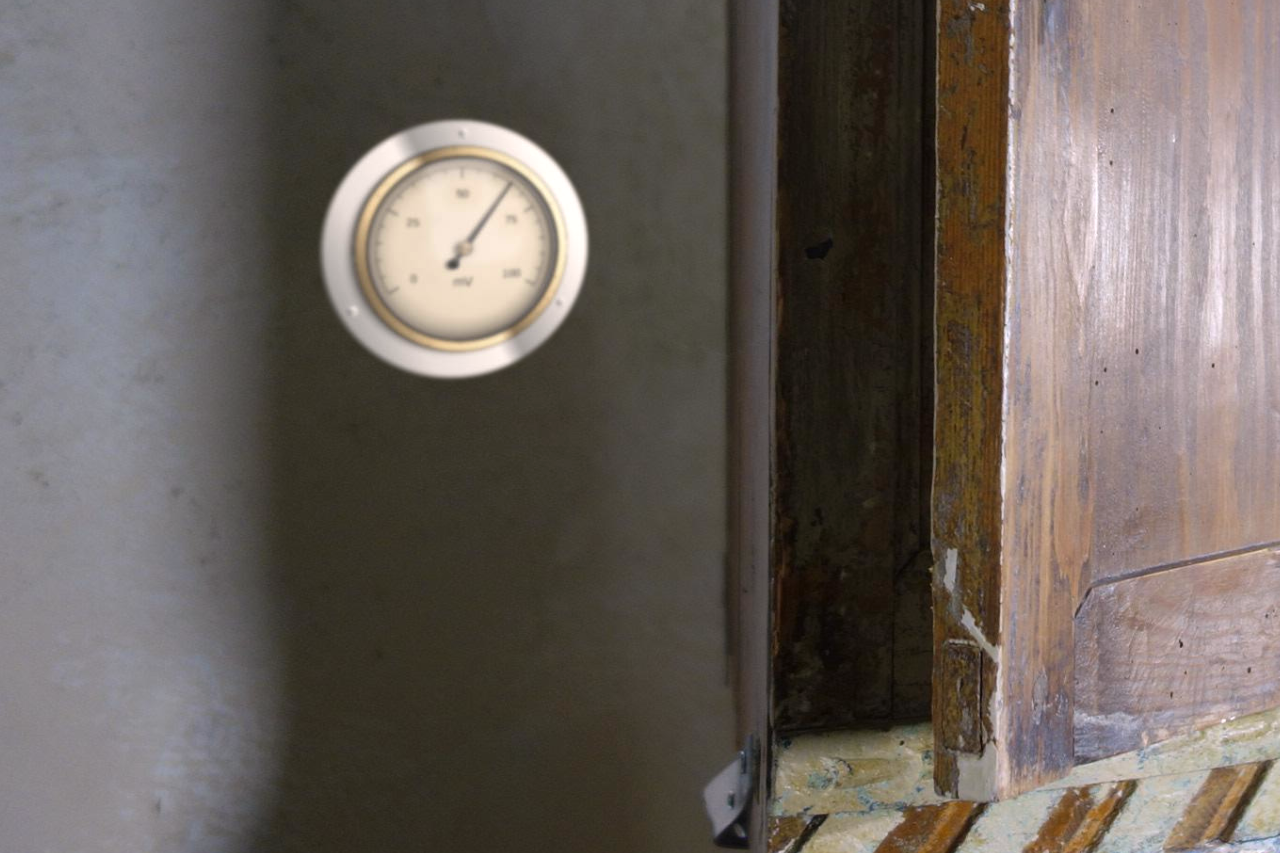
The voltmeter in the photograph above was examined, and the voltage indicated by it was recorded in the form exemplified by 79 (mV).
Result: 65 (mV)
